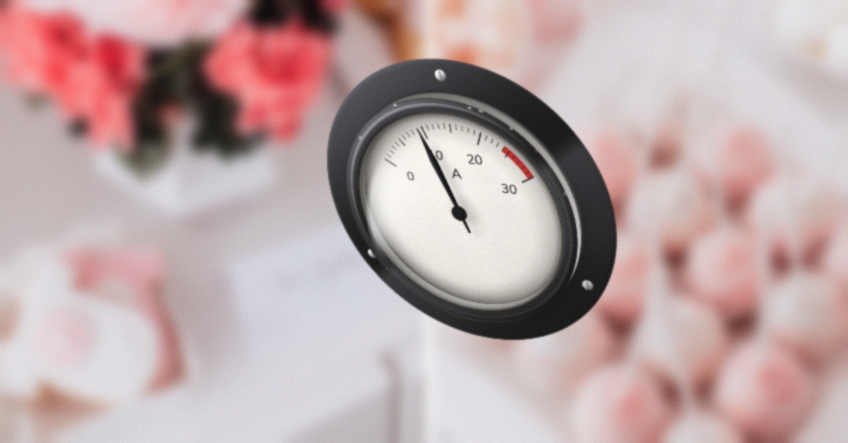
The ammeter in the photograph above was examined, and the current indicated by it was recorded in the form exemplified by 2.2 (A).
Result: 10 (A)
